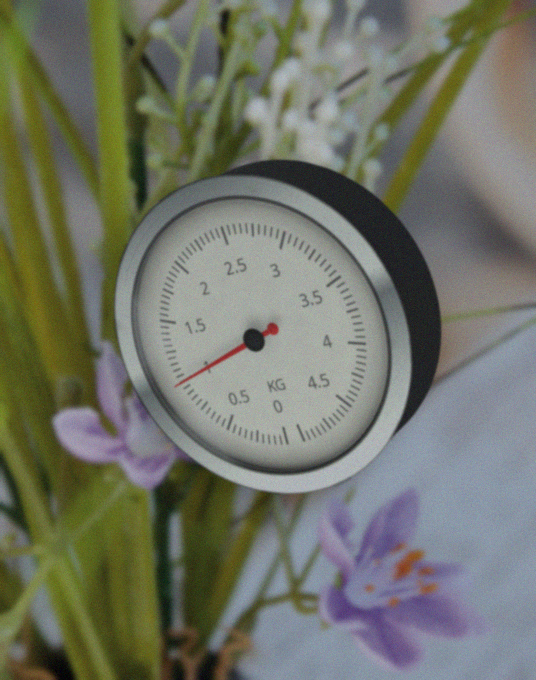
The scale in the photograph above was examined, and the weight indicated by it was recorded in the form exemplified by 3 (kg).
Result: 1 (kg)
